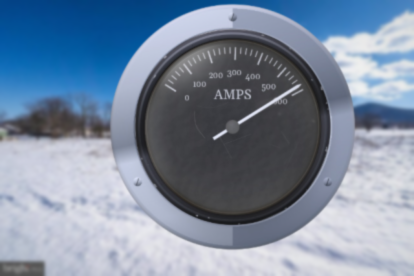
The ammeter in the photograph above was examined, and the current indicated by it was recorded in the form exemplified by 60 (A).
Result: 580 (A)
